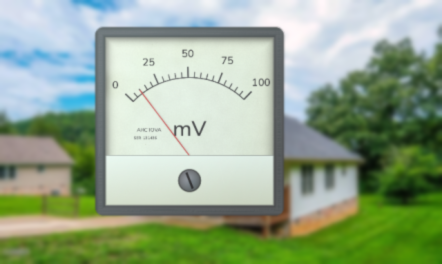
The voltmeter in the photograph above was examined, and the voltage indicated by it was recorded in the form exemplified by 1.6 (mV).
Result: 10 (mV)
